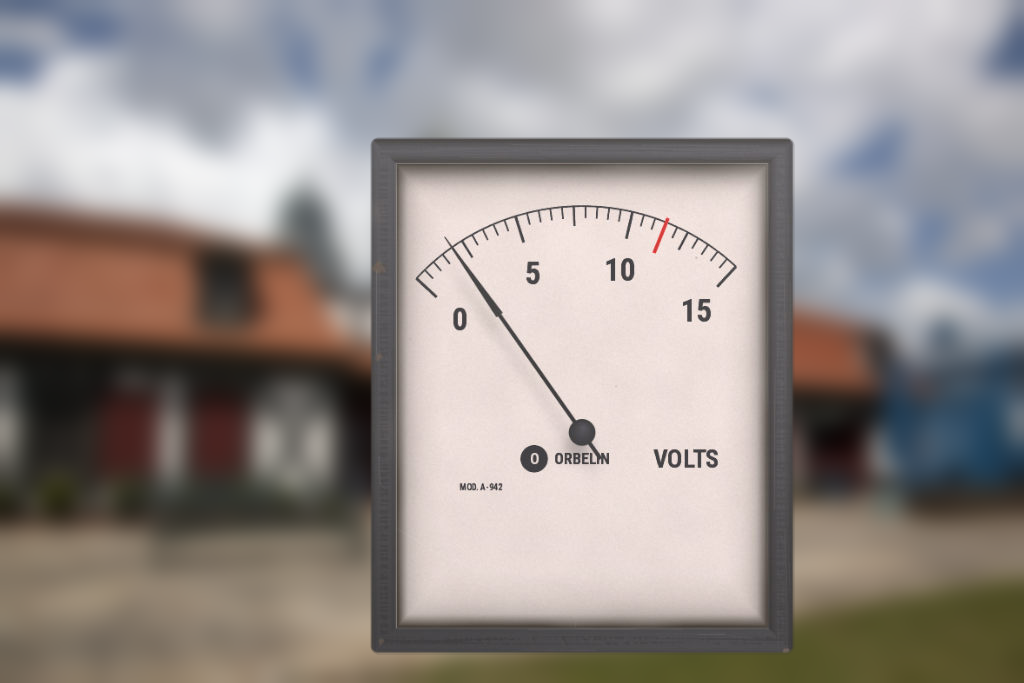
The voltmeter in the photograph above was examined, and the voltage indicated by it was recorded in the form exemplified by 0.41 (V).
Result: 2 (V)
